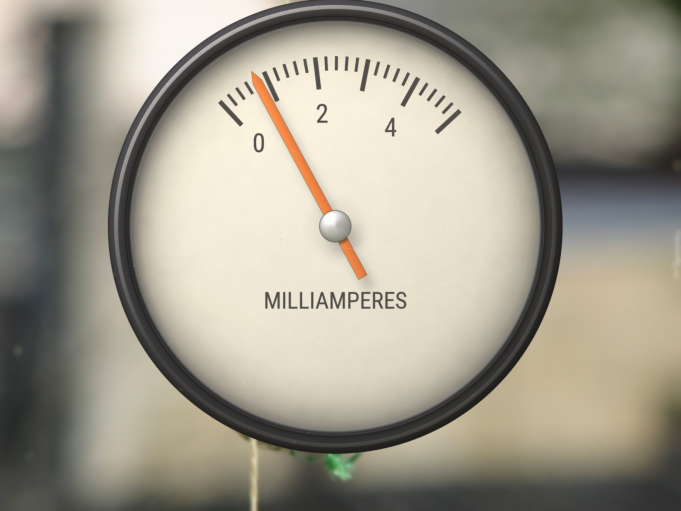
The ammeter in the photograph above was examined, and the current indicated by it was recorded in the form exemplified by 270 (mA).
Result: 0.8 (mA)
